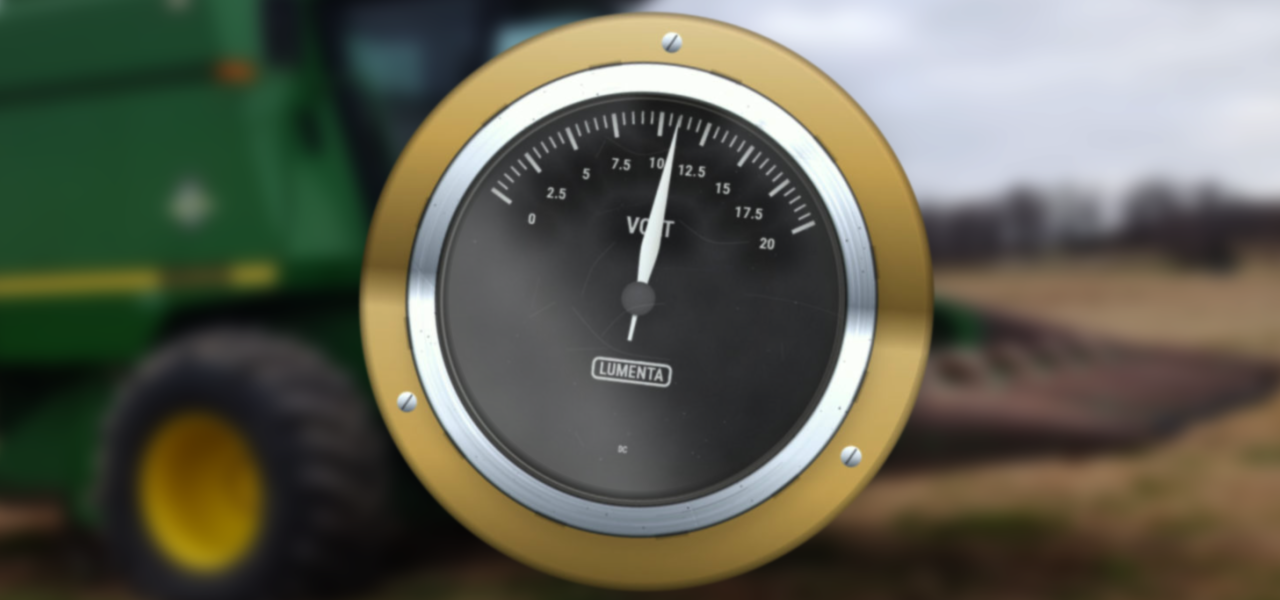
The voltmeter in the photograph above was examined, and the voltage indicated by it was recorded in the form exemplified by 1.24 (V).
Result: 11 (V)
